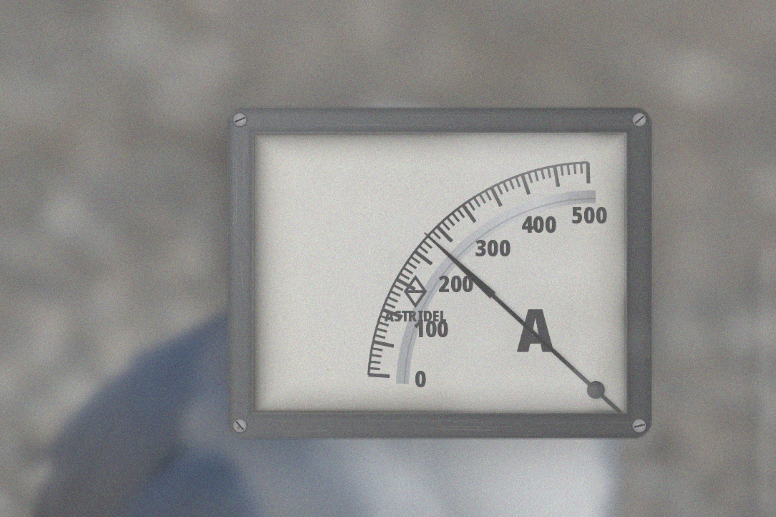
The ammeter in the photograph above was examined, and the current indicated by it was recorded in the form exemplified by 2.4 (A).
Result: 230 (A)
